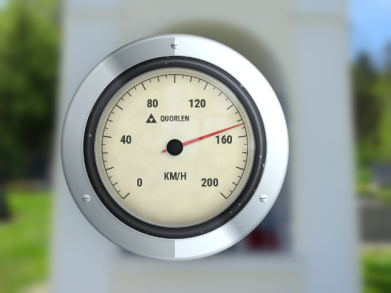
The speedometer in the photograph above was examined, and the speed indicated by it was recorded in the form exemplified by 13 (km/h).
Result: 152.5 (km/h)
